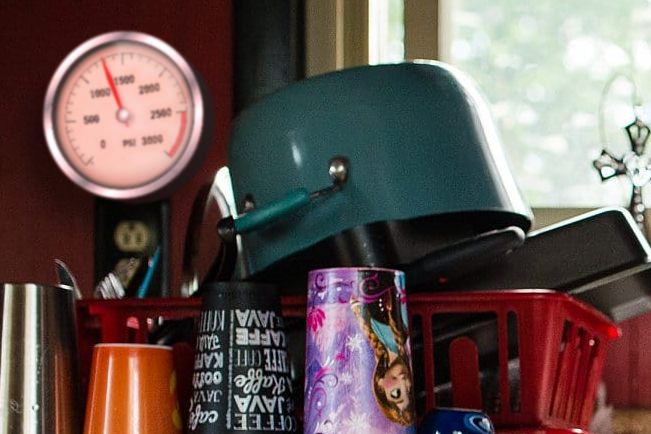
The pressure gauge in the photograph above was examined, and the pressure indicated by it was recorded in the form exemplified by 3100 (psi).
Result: 1300 (psi)
